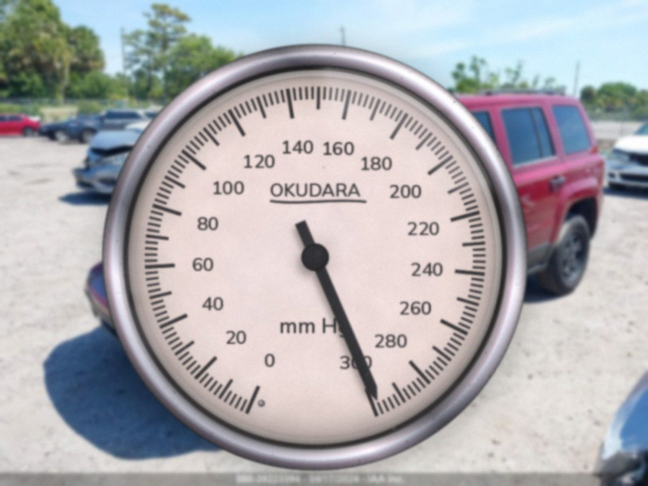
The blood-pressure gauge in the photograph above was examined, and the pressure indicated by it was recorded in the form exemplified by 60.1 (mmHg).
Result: 298 (mmHg)
